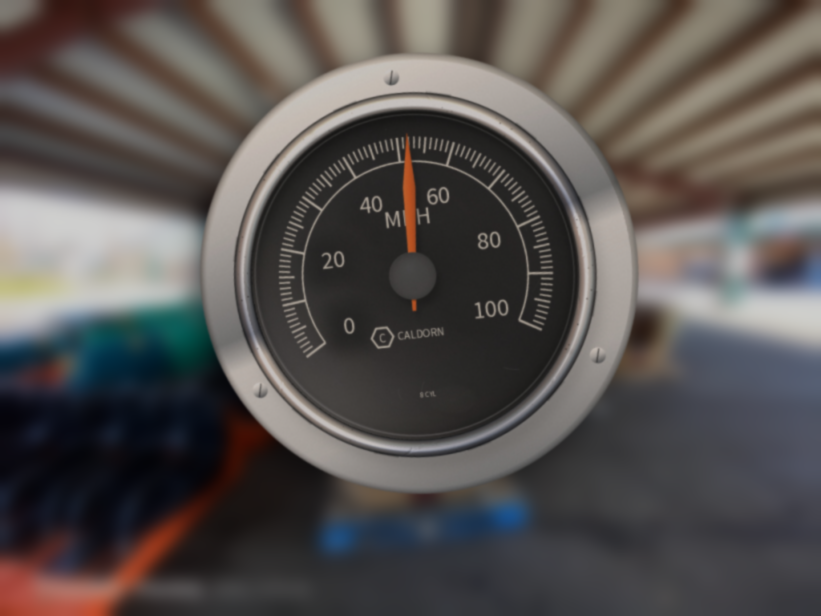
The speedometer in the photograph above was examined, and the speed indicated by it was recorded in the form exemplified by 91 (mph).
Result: 52 (mph)
